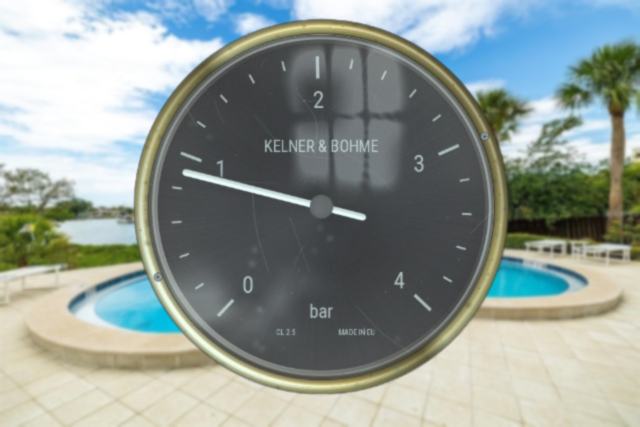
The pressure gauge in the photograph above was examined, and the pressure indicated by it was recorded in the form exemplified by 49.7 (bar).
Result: 0.9 (bar)
